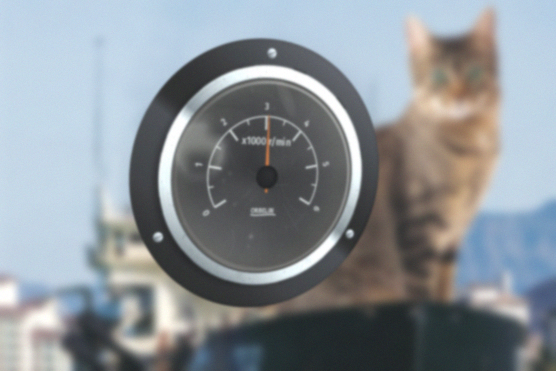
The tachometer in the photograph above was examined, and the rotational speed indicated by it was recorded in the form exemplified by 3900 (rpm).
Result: 3000 (rpm)
